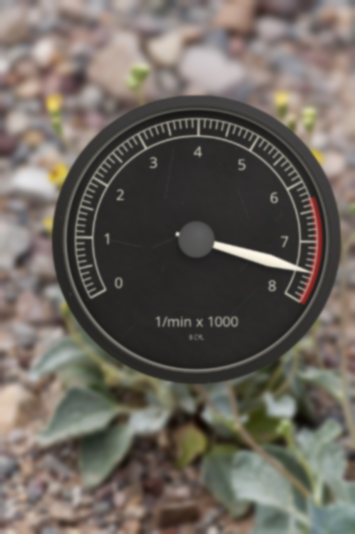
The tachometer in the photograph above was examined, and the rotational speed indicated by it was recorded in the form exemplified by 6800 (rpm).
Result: 7500 (rpm)
